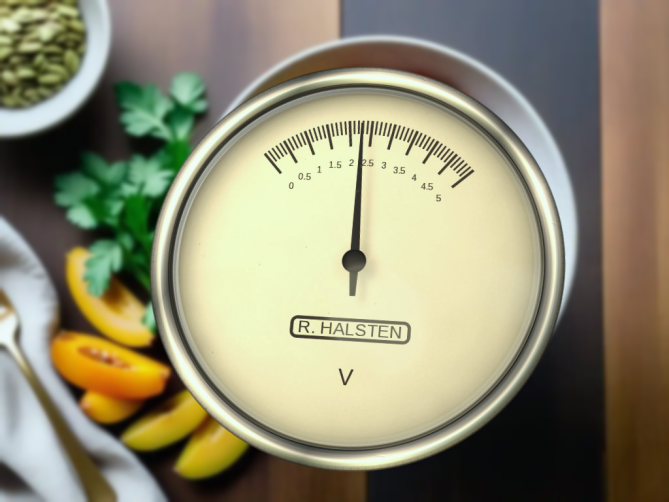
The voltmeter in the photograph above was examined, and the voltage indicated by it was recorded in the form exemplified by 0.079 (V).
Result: 2.3 (V)
